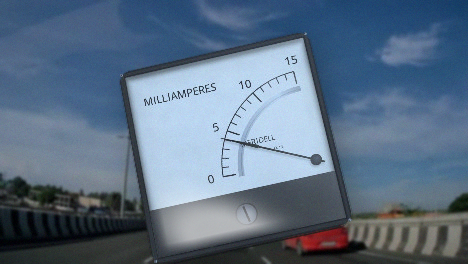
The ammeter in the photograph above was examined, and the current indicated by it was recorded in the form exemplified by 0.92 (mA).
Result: 4 (mA)
